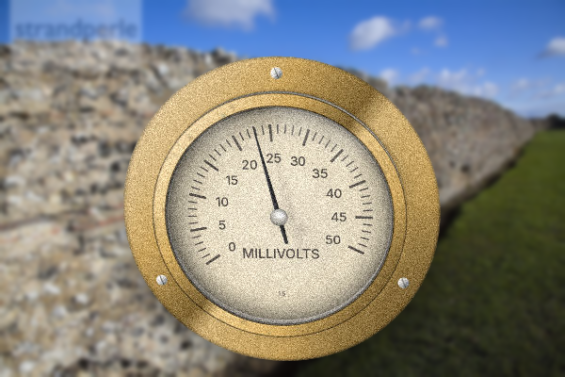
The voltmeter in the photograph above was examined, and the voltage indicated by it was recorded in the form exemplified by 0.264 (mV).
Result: 23 (mV)
